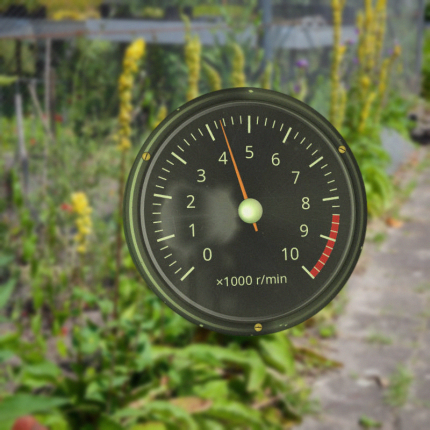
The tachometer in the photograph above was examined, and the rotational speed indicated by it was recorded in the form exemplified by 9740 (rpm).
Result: 4300 (rpm)
